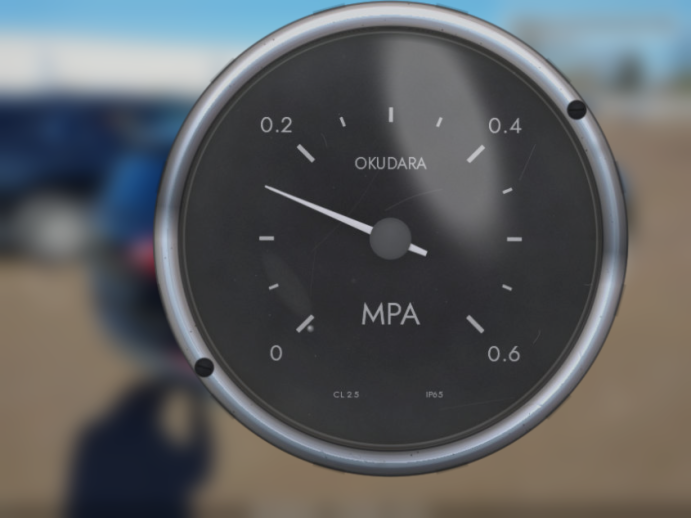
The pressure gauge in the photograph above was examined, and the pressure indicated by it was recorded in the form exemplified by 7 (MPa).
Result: 0.15 (MPa)
